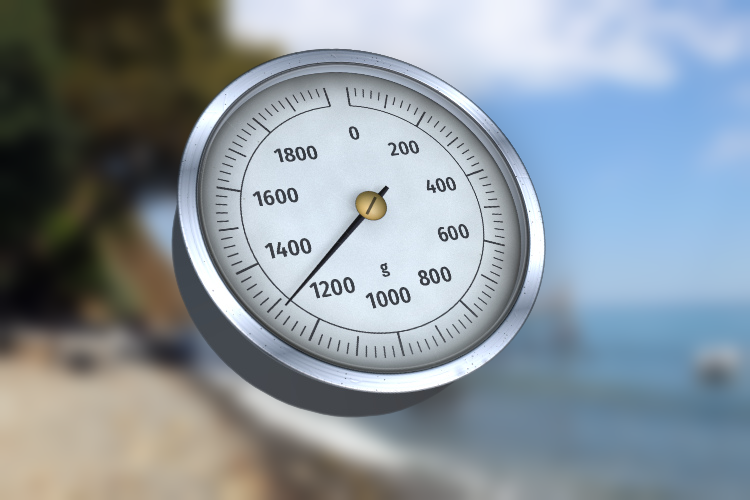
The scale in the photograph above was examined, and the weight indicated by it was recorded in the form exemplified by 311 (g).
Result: 1280 (g)
